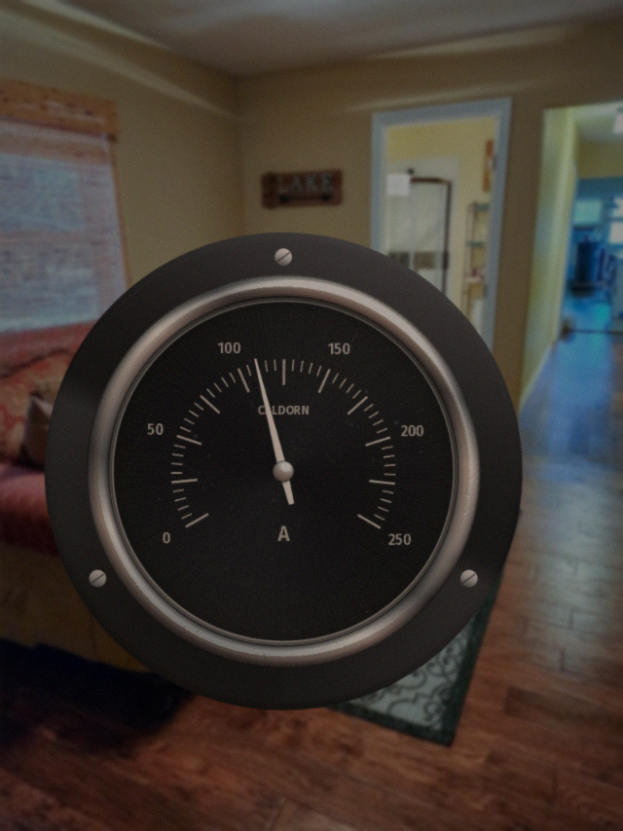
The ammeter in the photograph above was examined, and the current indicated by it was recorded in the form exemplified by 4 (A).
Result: 110 (A)
